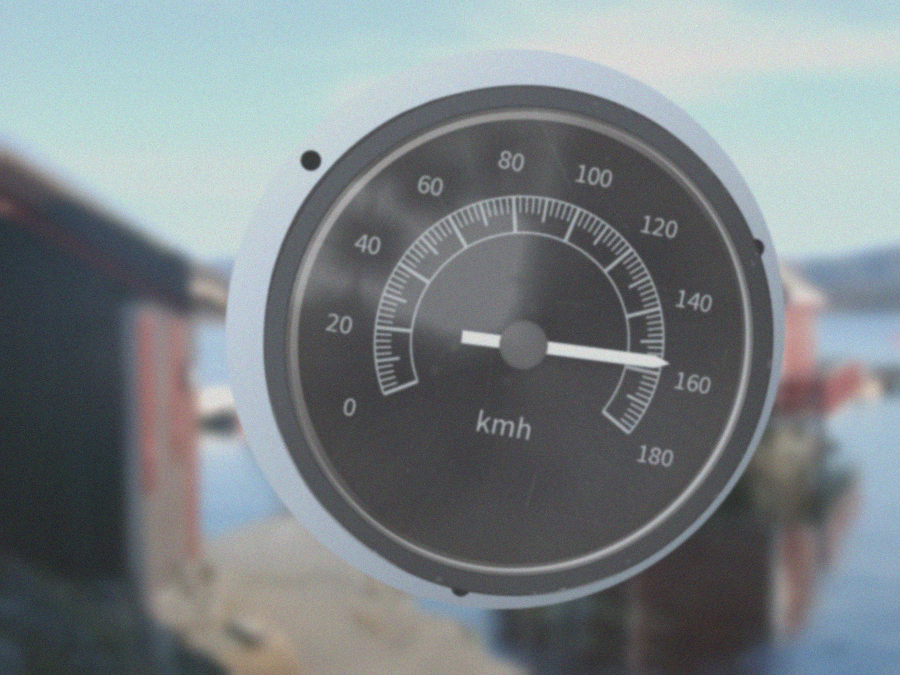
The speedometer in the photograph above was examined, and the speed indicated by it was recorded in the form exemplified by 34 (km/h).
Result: 156 (km/h)
